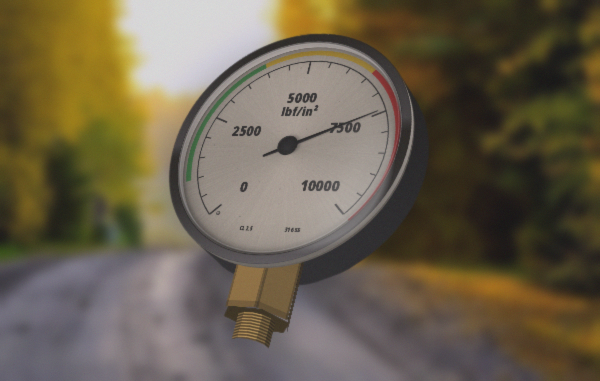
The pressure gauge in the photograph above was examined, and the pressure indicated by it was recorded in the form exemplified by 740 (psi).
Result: 7500 (psi)
